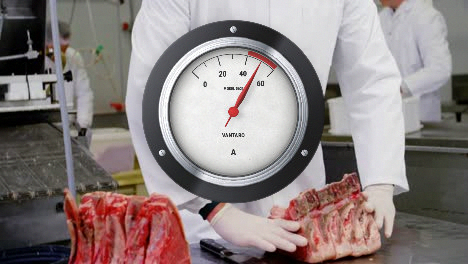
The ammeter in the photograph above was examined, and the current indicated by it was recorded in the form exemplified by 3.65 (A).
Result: 50 (A)
